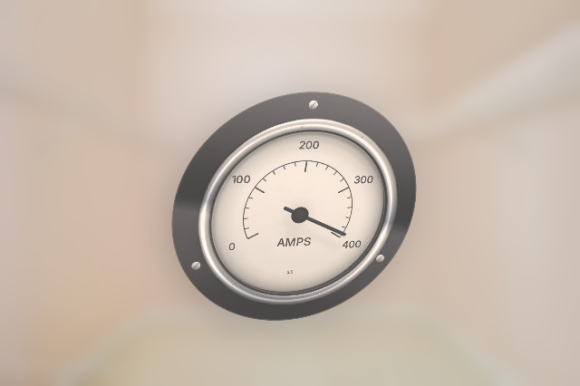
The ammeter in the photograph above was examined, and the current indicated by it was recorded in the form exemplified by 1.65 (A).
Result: 390 (A)
